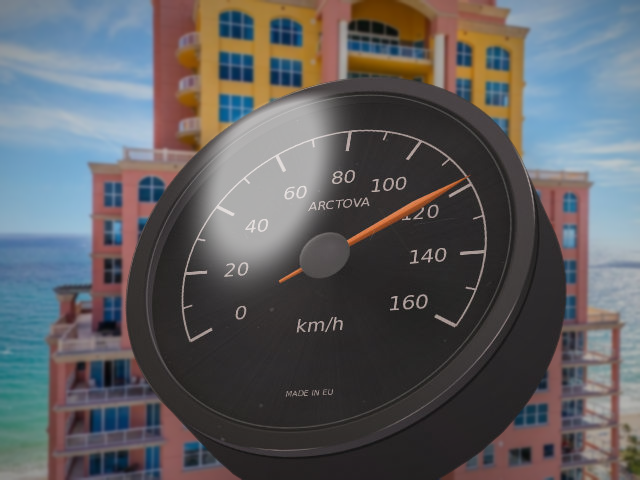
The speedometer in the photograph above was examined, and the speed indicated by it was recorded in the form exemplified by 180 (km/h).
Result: 120 (km/h)
